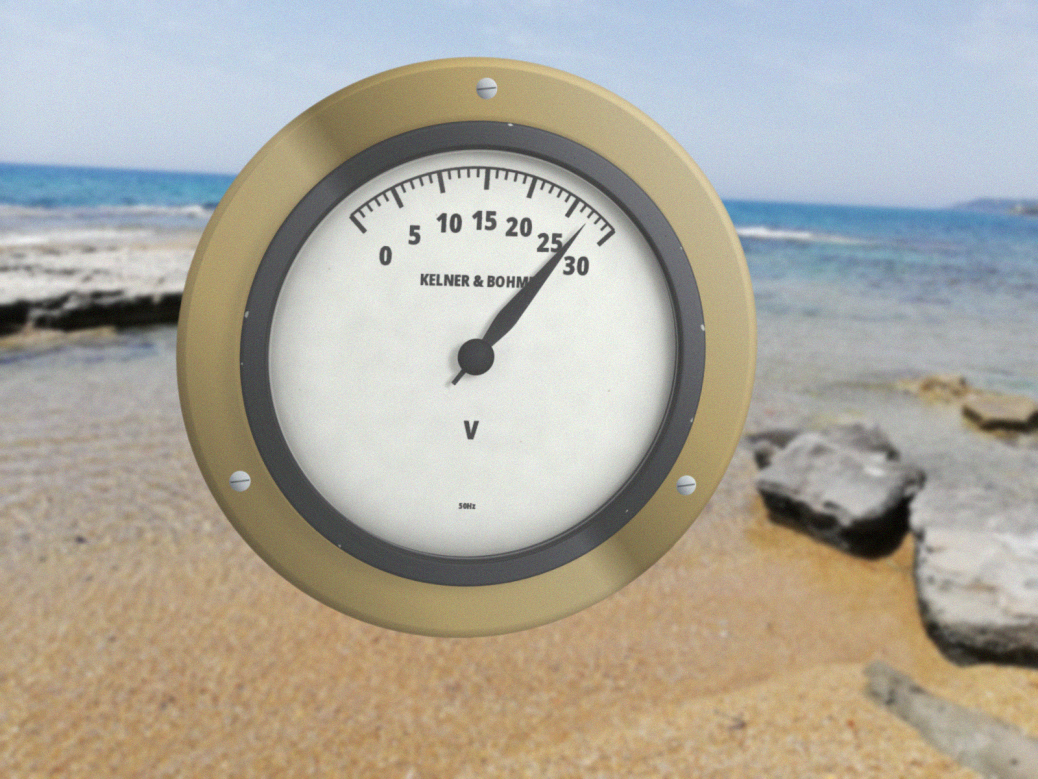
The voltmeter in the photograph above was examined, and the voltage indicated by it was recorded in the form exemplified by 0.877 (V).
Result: 27 (V)
